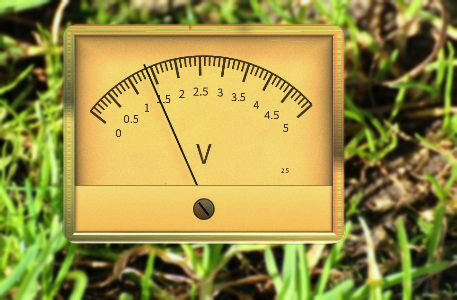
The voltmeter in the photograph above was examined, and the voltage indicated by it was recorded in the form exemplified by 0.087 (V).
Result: 1.4 (V)
